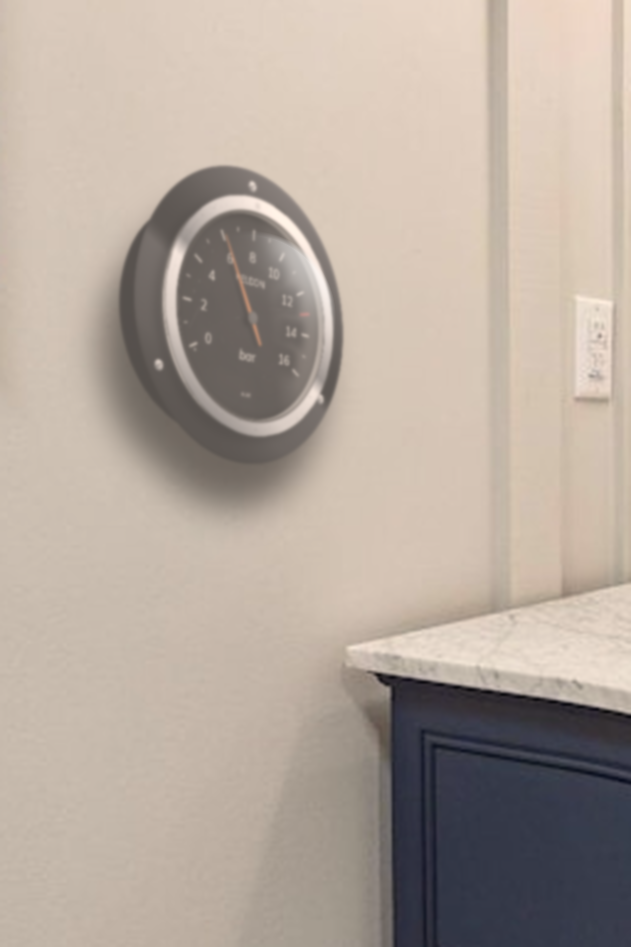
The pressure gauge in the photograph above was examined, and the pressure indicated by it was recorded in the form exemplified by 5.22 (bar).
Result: 6 (bar)
